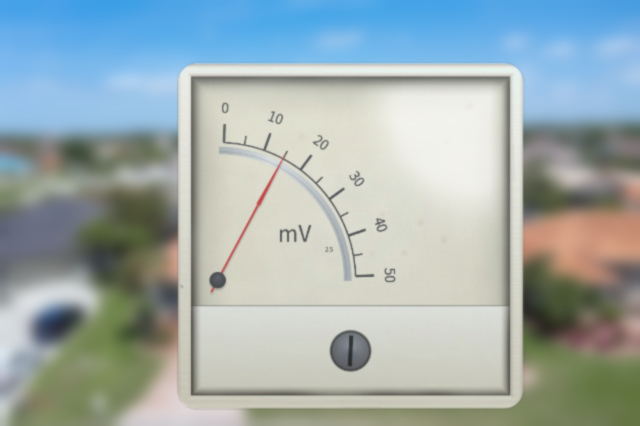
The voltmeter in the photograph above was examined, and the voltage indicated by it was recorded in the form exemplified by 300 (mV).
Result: 15 (mV)
